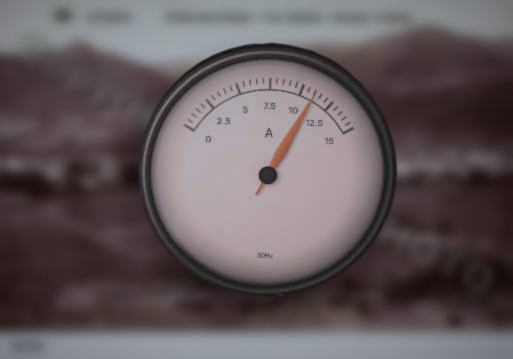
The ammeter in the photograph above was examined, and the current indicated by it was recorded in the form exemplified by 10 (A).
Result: 11 (A)
